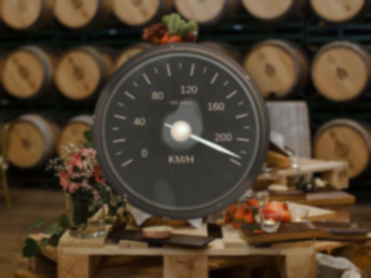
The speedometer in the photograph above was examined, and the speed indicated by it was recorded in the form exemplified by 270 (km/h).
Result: 215 (km/h)
